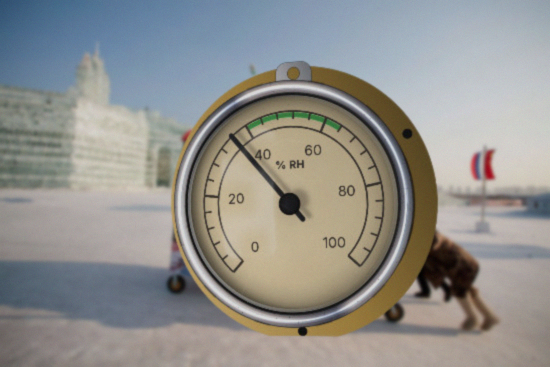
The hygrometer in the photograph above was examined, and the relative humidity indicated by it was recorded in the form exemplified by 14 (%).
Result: 36 (%)
